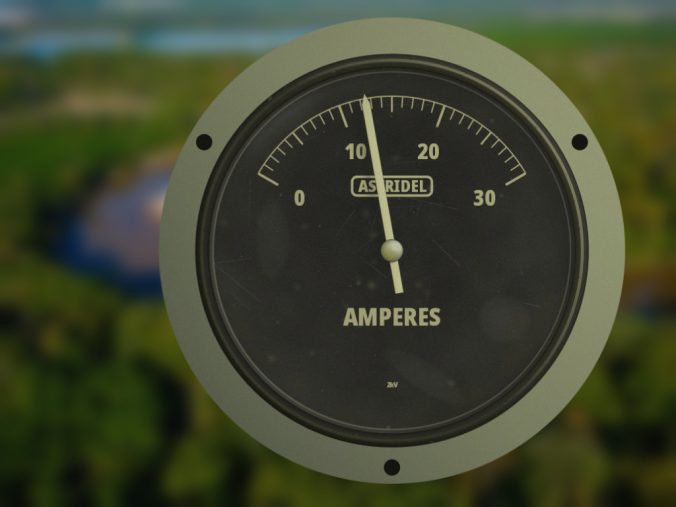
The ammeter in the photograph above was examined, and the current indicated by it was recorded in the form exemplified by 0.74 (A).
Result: 12.5 (A)
